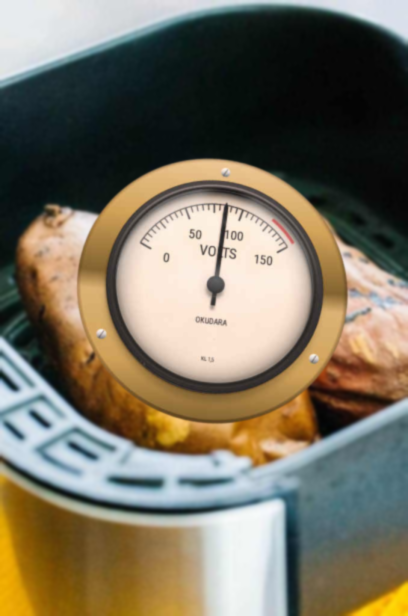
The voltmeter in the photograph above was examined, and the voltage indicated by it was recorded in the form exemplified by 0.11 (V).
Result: 85 (V)
